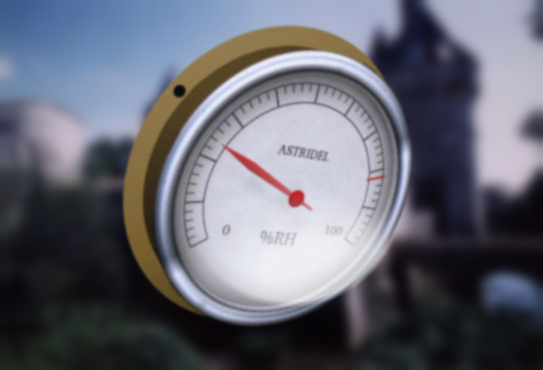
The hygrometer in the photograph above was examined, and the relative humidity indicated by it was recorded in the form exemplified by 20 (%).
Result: 24 (%)
